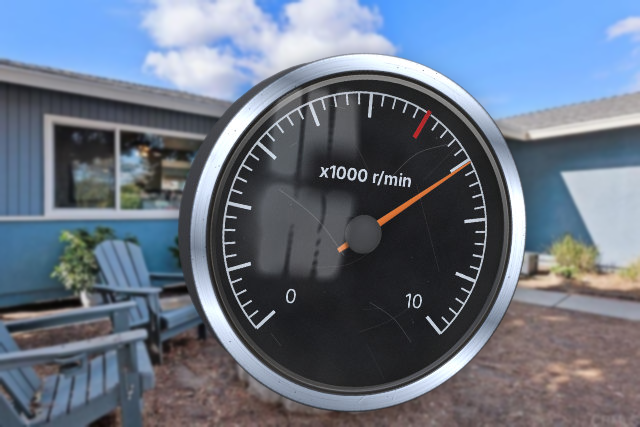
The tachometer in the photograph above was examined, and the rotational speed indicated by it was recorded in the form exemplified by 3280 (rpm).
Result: 7000 (rpm)
